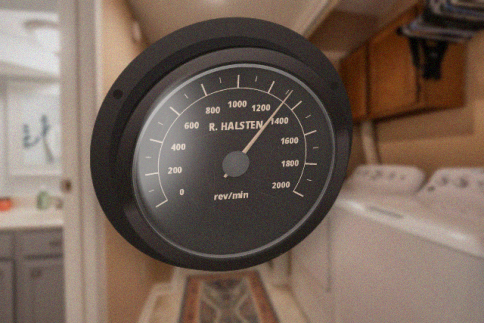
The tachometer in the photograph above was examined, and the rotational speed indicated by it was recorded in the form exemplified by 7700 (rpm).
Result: 1300 (rpm)
